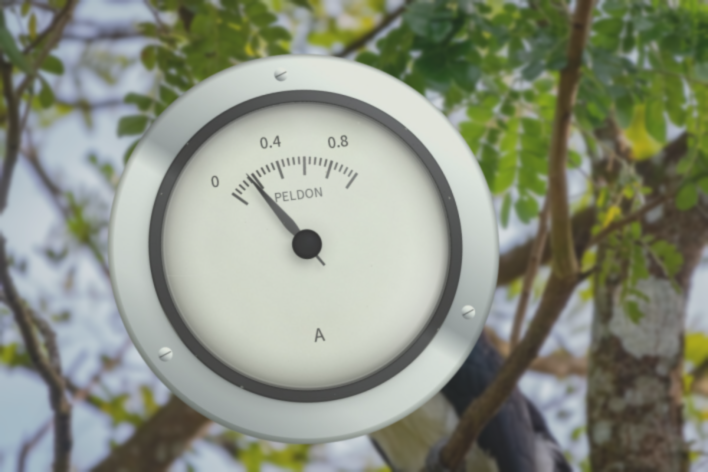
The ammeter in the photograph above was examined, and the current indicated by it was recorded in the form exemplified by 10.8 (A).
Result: 0.16 (A)
